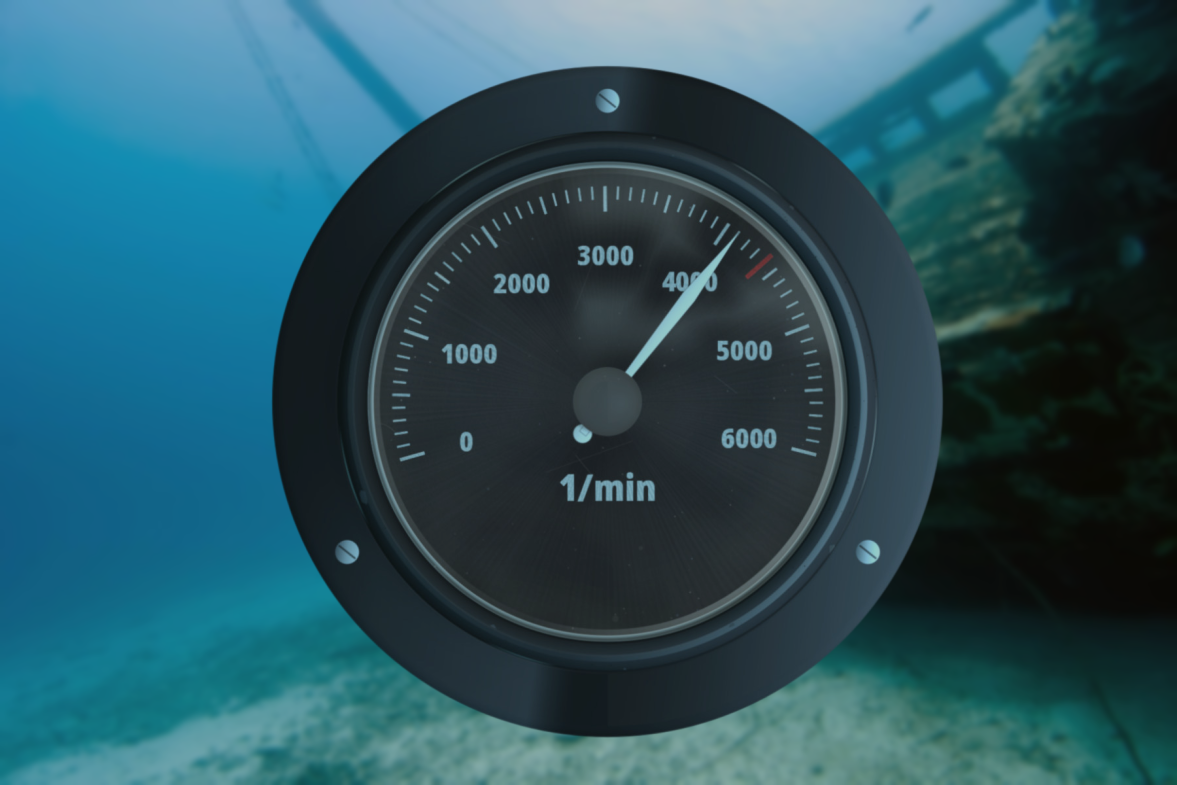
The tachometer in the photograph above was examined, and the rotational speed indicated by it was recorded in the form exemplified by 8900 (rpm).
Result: 4100 (rpm)
